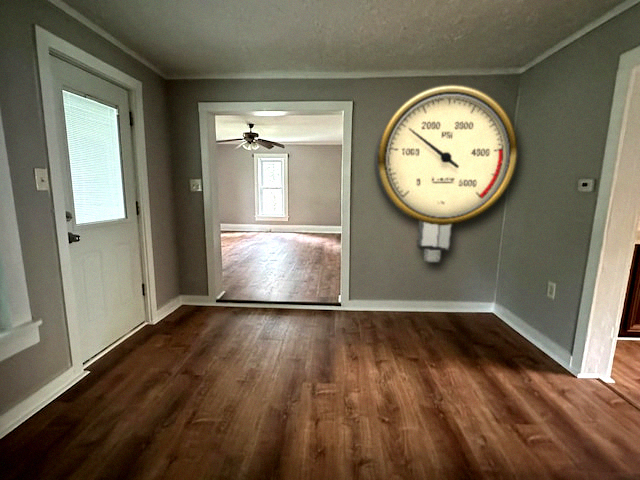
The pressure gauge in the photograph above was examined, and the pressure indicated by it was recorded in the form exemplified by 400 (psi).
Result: 1500 (psi)
